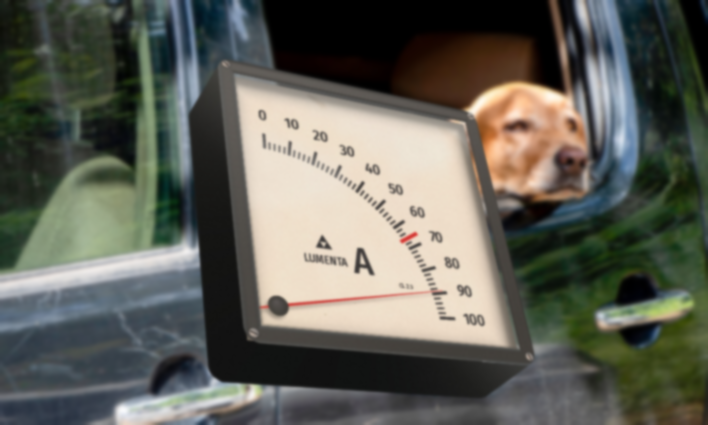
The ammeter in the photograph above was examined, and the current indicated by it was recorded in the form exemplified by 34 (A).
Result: 90 (A)
